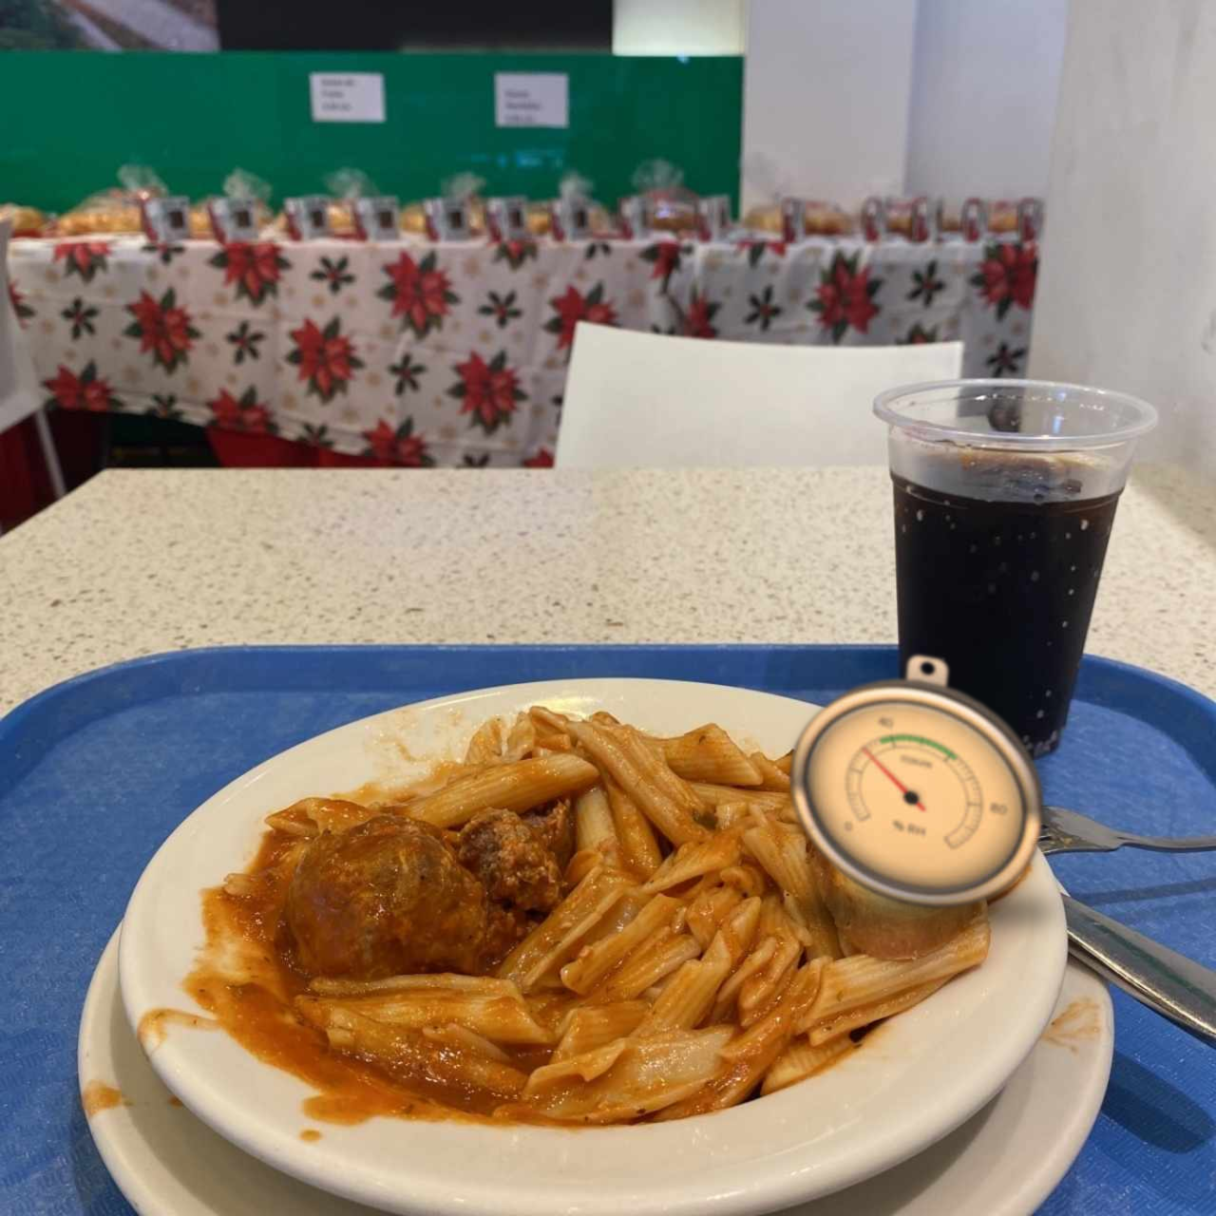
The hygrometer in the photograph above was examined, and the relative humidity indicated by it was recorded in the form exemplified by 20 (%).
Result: 30 (%)
